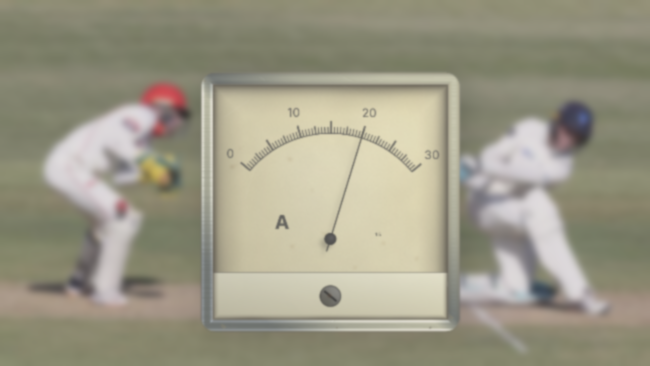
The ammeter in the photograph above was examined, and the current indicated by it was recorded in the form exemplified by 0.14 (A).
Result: 20 (A)
